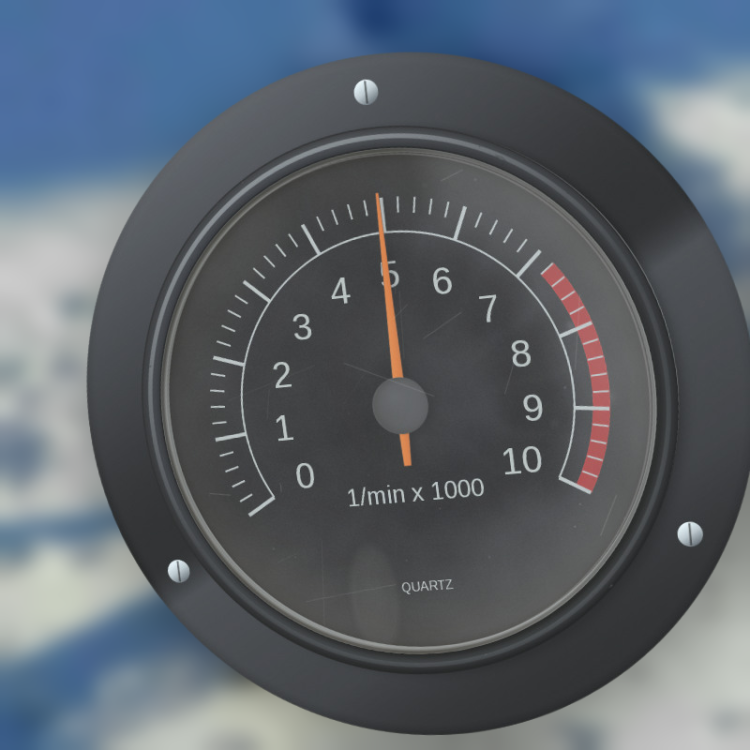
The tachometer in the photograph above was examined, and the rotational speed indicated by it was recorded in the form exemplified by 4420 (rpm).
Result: 5000 (rpm)
